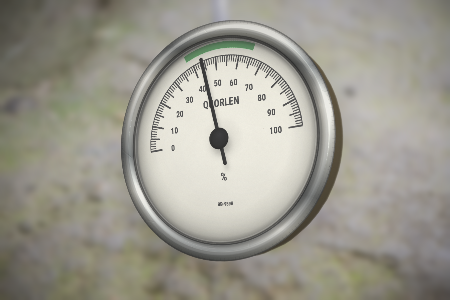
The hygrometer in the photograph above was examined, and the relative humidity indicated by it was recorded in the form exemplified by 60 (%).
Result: 45 (%)
